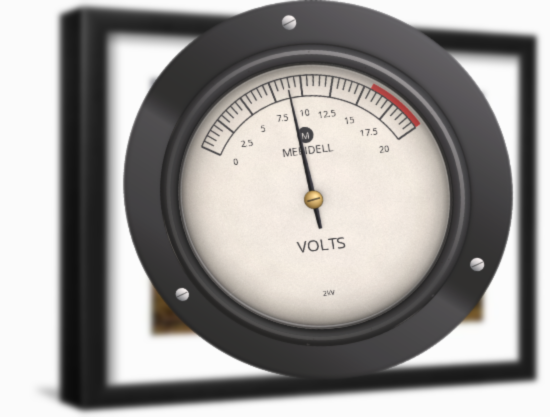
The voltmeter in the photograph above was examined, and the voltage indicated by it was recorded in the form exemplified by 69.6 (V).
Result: 9 (V)
